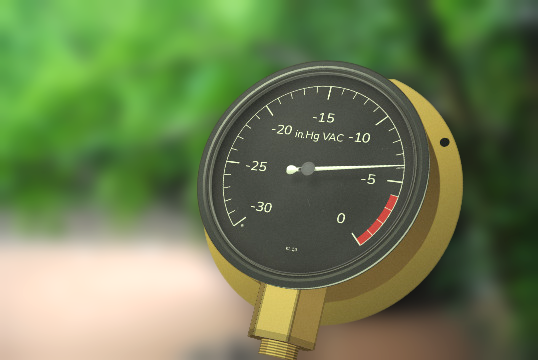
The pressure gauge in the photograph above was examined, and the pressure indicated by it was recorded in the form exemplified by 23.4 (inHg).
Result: -6 (inHg)
